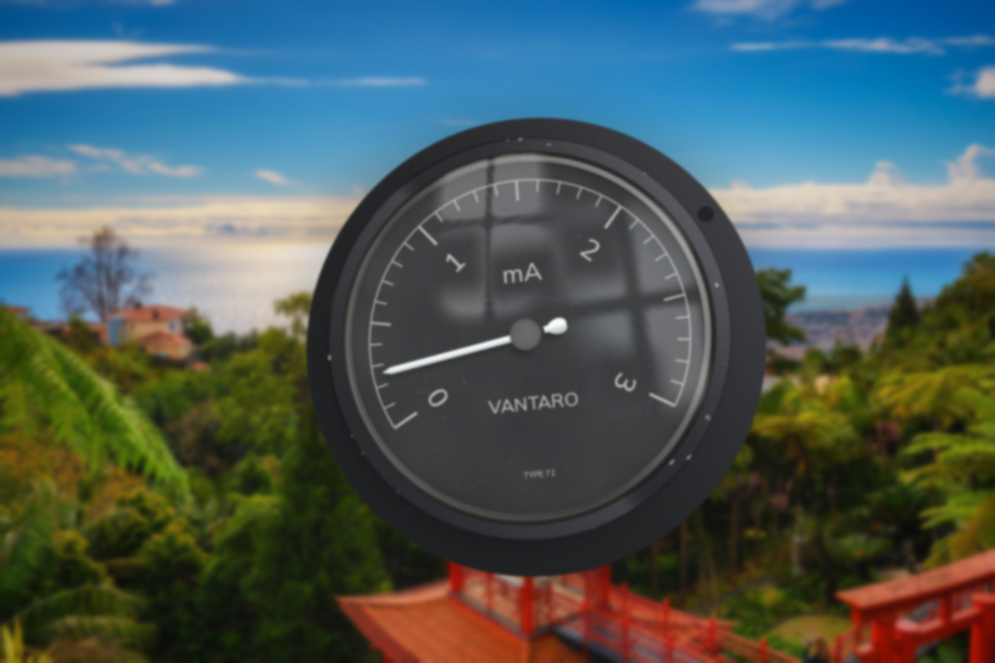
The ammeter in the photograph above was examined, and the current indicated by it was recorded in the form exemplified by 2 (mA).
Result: 0.25 (mA)
